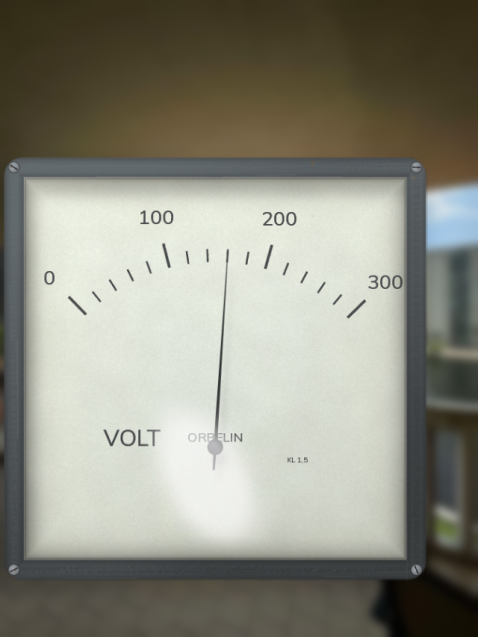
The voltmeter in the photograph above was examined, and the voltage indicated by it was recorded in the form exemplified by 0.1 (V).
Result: 160 (V)
